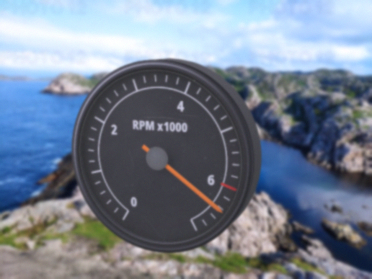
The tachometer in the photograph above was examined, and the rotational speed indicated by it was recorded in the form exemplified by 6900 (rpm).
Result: 6400 (rpm)
